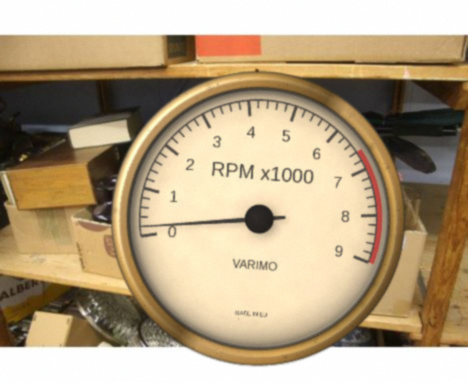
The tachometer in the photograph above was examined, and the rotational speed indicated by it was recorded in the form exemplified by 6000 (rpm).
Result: 200 (rpm)
